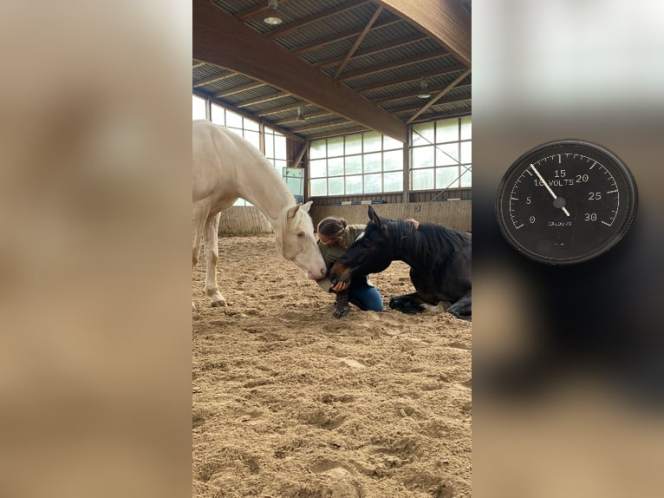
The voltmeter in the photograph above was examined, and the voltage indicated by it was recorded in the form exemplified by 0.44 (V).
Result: 11 (V)
